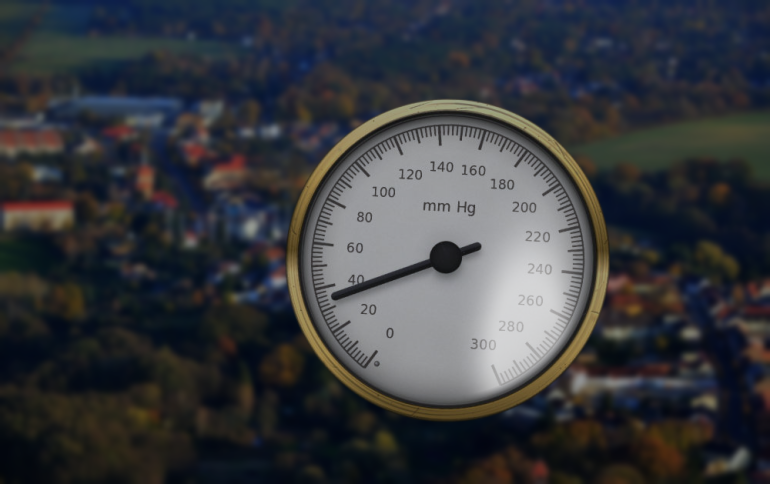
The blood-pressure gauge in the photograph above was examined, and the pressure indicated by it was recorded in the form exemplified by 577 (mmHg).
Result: 34 (mmHg)
